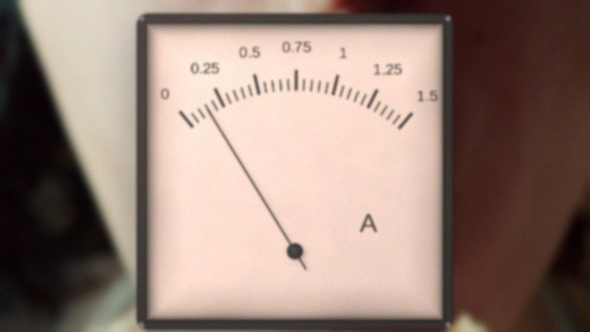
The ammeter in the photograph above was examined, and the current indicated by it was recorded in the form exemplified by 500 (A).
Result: 0.15 (A)
